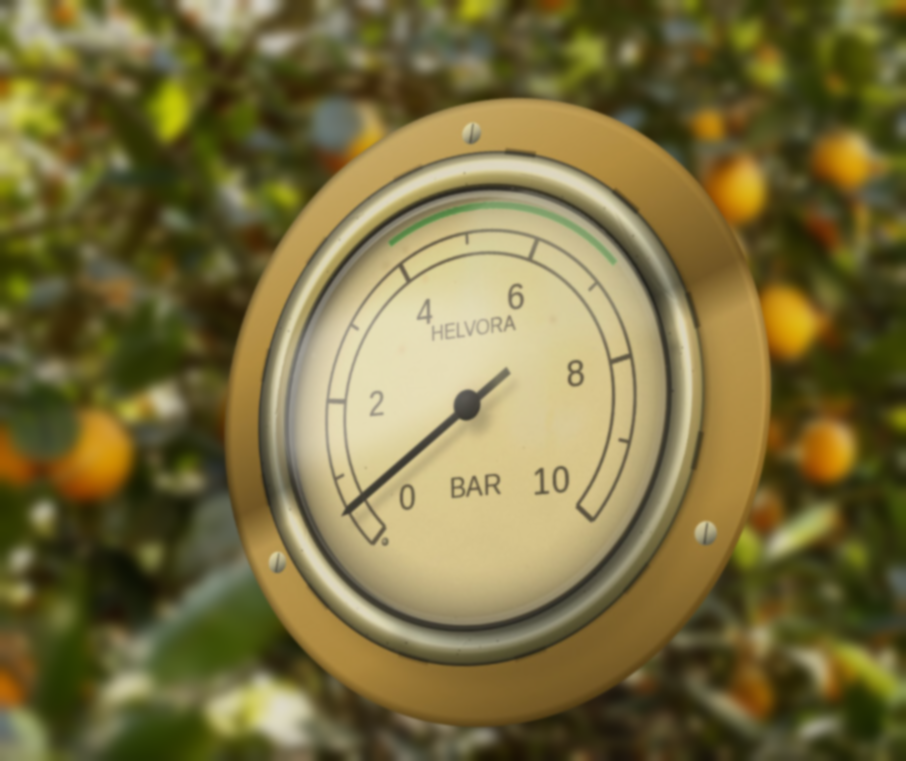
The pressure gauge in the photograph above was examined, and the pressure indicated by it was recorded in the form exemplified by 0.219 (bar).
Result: 0.5 (bar)
